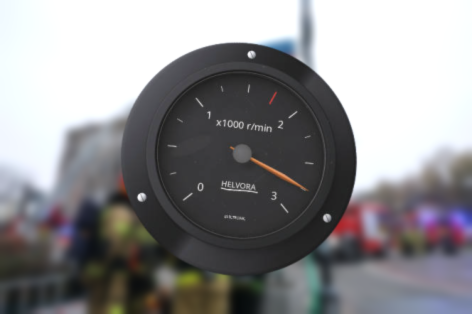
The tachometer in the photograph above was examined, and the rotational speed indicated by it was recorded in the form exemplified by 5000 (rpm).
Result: 2750 (rpm)
